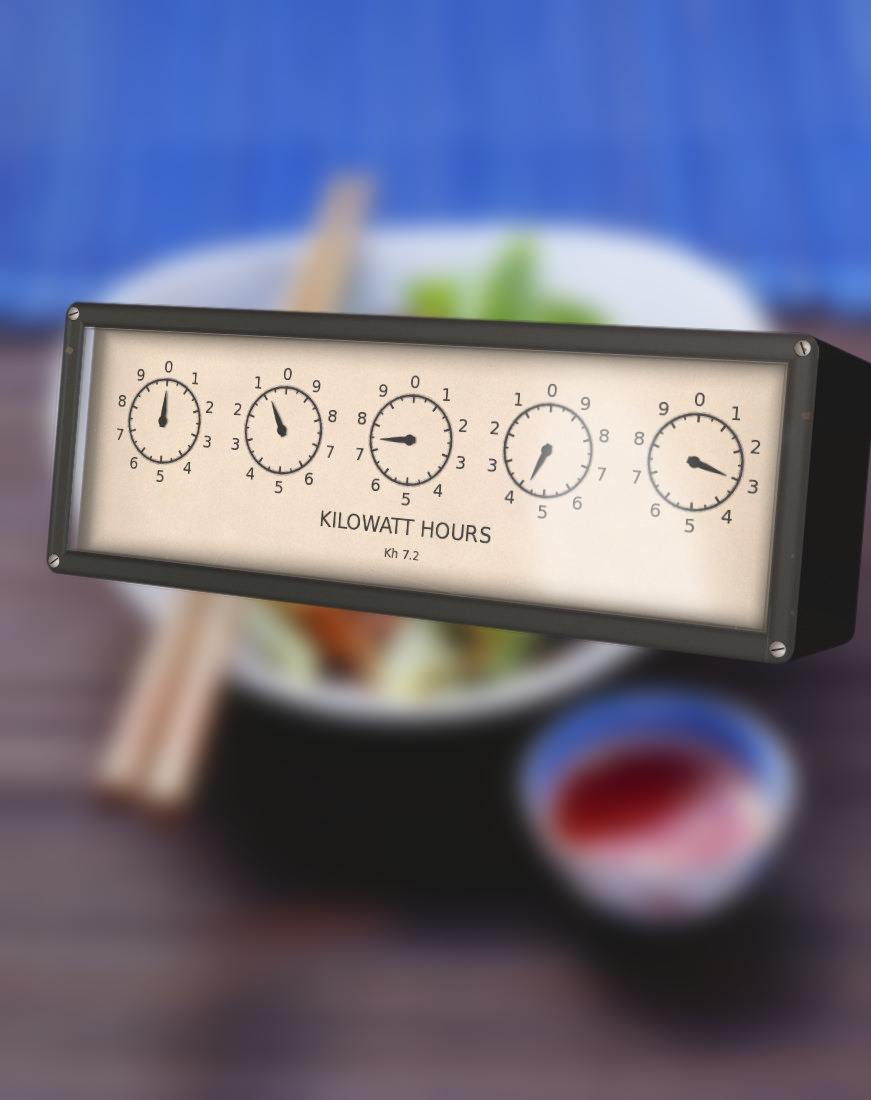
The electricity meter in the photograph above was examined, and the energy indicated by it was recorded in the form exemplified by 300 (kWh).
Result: 743 (kWh)
